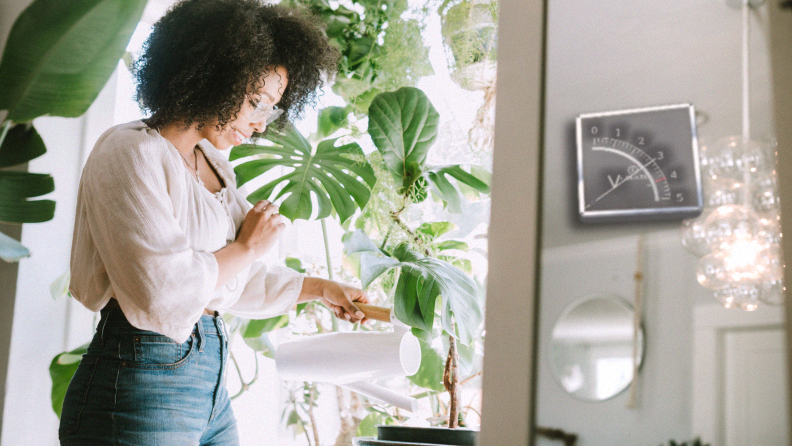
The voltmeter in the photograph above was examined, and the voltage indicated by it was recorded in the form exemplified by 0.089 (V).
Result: 3 (V)
